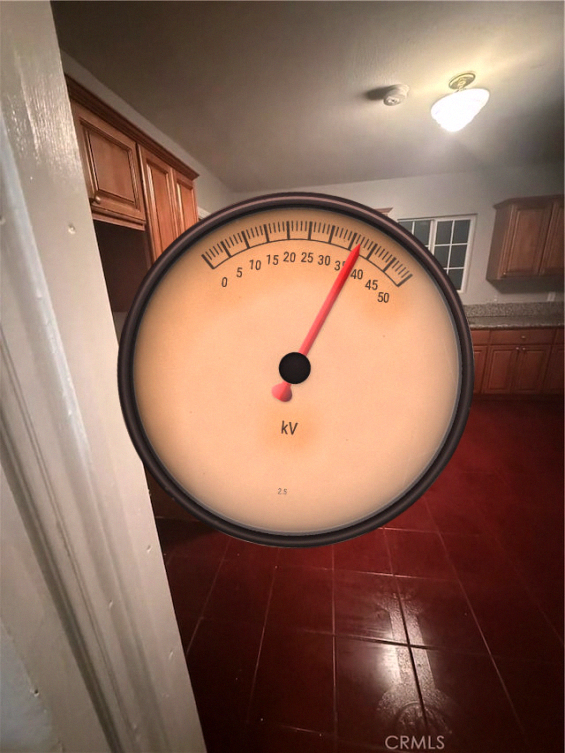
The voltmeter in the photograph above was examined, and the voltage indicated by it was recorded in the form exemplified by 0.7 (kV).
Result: 37 (kV)
